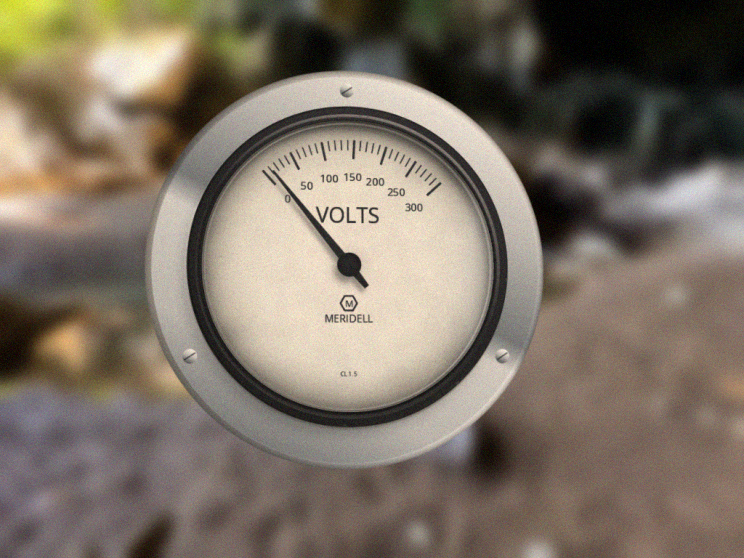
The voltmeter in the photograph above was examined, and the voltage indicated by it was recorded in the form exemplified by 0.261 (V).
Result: 10 (V)
